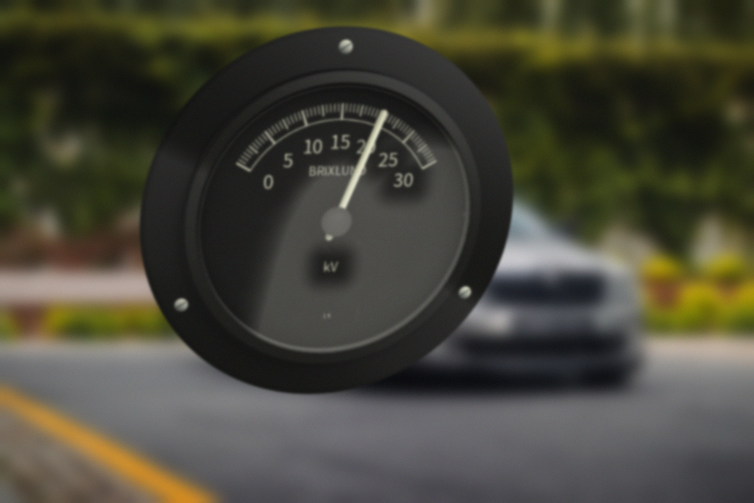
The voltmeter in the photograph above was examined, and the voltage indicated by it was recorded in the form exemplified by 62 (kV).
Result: 20 (kV)
